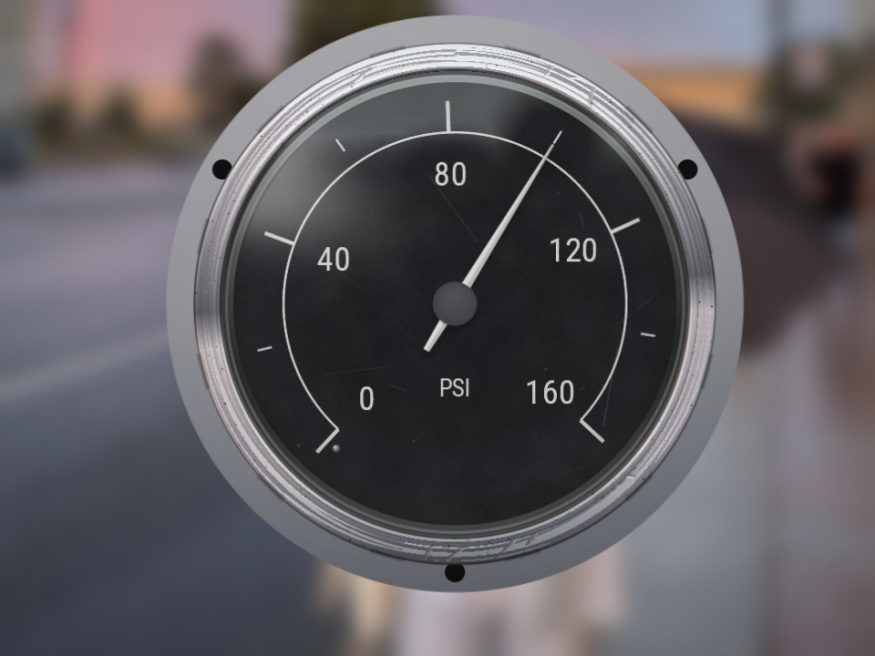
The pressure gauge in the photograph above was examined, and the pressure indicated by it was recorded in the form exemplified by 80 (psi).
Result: 100 (psi)
